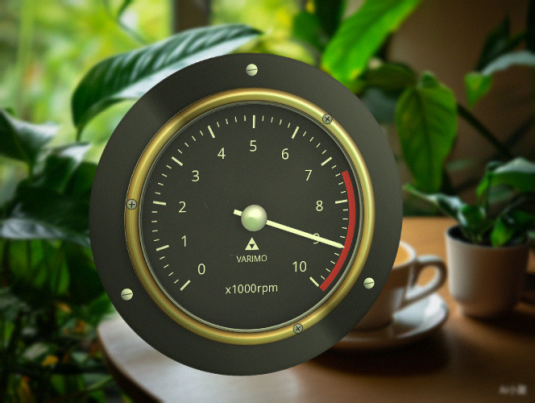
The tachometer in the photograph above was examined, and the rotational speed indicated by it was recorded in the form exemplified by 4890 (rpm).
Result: 9000 (rpm)
